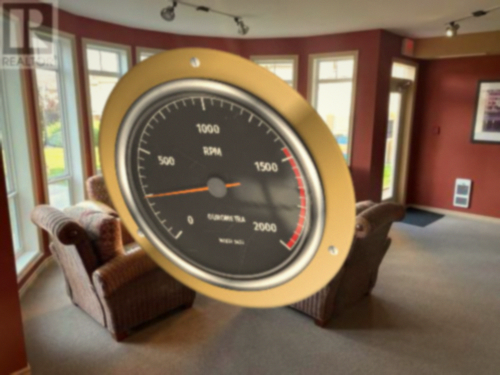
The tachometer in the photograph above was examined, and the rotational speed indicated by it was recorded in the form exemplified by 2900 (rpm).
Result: 250 (rpm)
